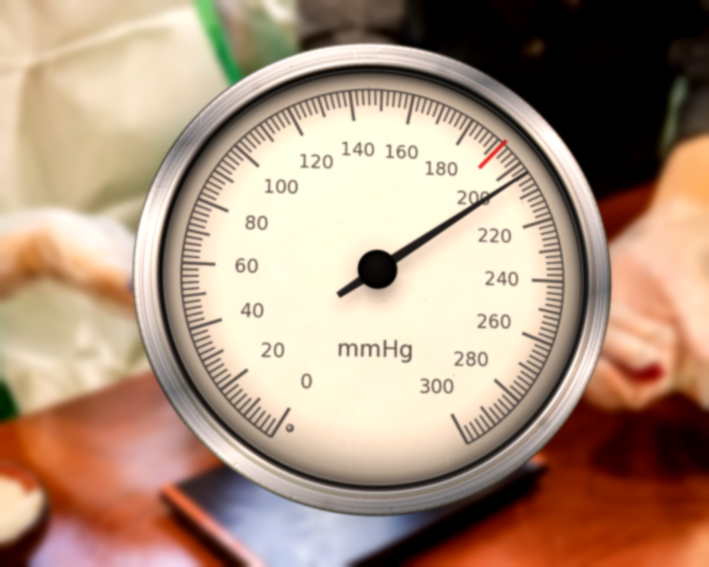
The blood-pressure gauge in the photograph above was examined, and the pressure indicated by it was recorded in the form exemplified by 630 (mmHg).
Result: 204 (mmHg)
